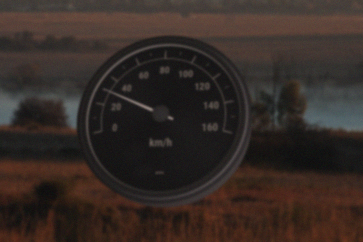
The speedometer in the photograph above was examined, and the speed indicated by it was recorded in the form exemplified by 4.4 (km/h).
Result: 30 (km/h)
